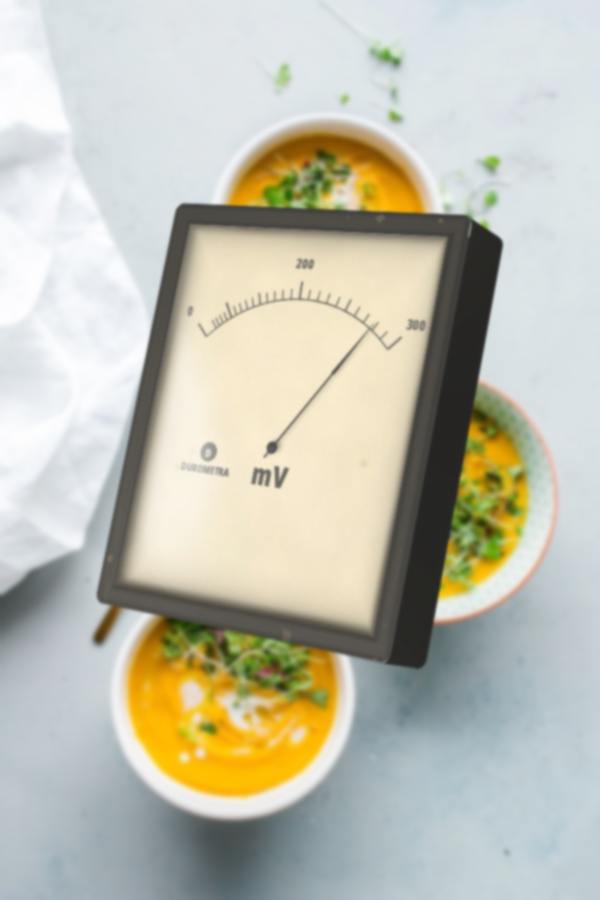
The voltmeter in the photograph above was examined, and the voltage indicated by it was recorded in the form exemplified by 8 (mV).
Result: 280 (mV)
